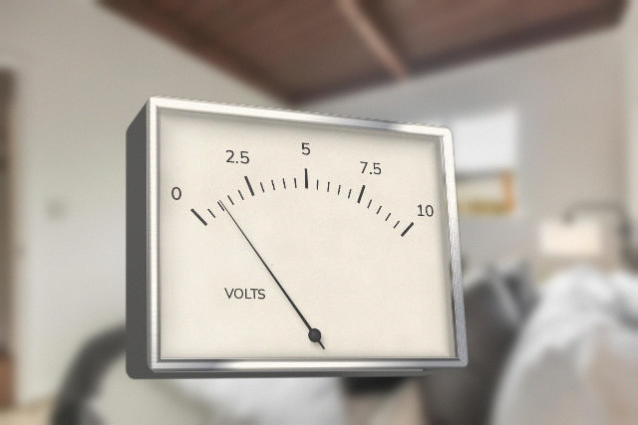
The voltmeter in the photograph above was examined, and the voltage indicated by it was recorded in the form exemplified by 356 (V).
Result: 1 (V)
